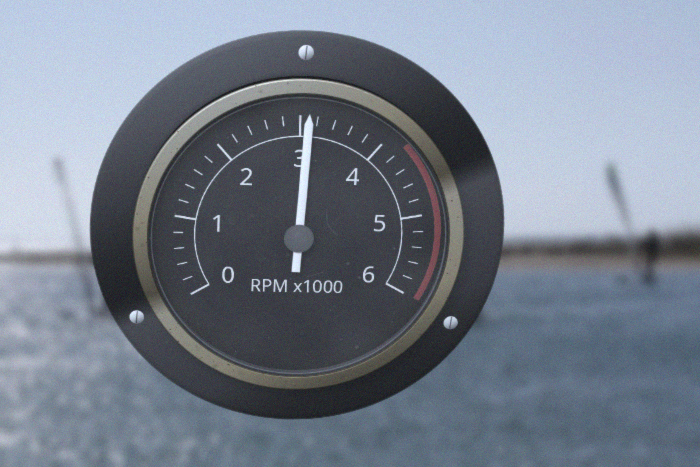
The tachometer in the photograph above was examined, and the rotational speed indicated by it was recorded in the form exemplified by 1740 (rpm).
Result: 3100 (rpm)
